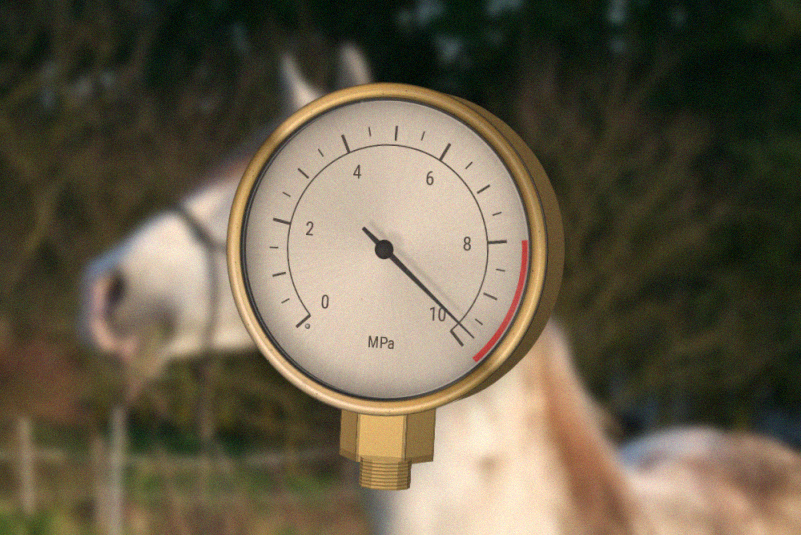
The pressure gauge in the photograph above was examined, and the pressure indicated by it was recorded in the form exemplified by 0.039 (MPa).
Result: 9.75 (MPa)
